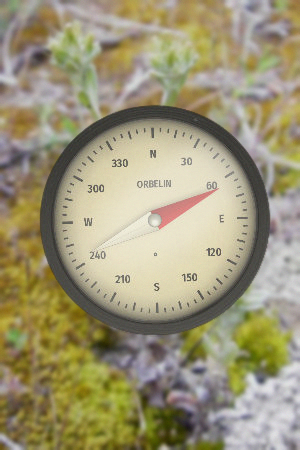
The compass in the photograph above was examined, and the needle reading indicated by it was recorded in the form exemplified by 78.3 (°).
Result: 65 (°)
